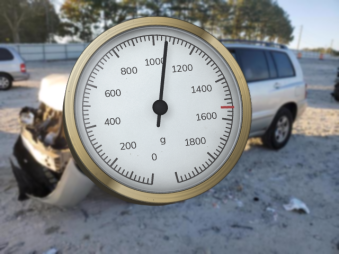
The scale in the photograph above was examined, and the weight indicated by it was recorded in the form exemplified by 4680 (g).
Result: 1060 (g)
